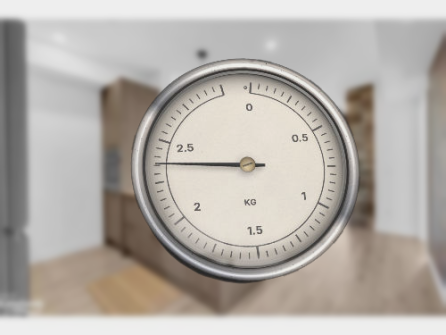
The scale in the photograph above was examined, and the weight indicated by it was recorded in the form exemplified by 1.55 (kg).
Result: 2.35 (kg)
